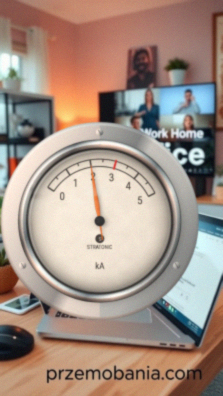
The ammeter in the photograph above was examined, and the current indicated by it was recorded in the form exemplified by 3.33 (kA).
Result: 2 (kA)
